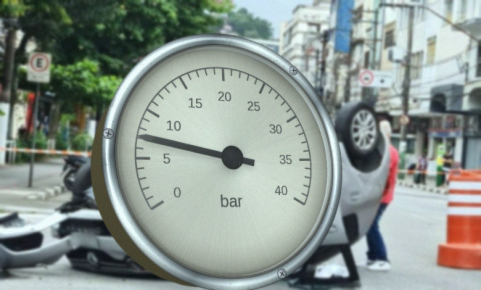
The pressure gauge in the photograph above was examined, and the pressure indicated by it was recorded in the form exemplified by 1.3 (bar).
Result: 7 (bar)
